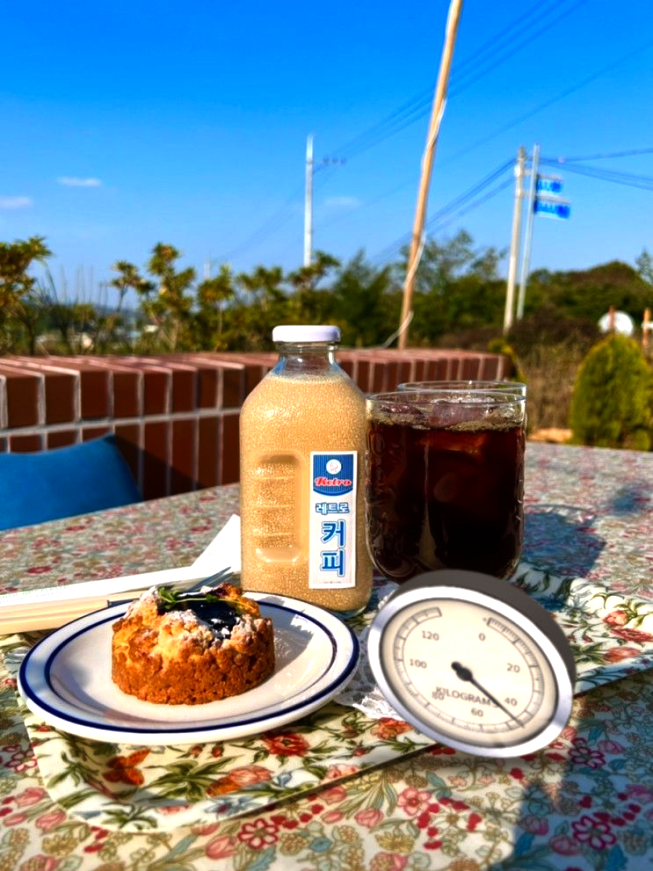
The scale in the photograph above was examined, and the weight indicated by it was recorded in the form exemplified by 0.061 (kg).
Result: 45 (kg)
